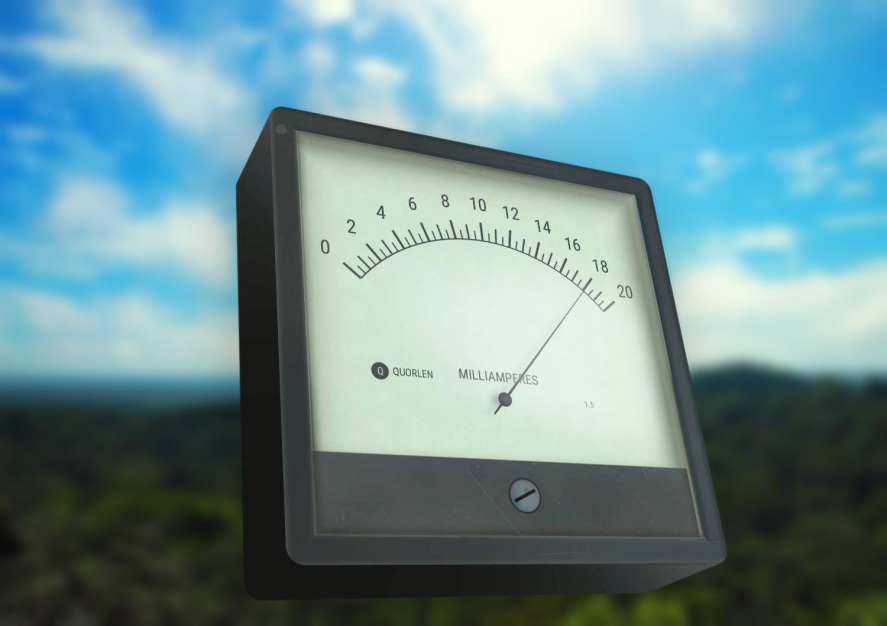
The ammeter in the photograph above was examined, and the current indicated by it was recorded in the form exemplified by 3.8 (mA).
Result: 18 (mA)
